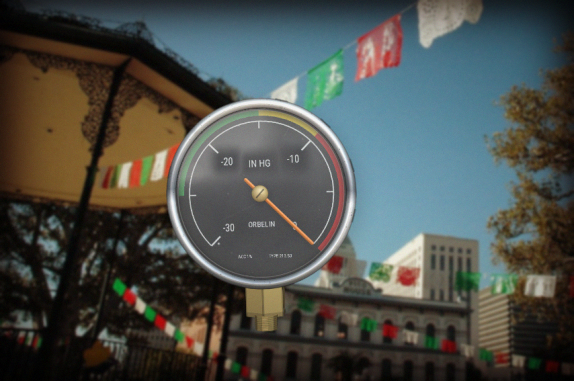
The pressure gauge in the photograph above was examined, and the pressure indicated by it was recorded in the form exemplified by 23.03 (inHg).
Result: 0 (inHg)
